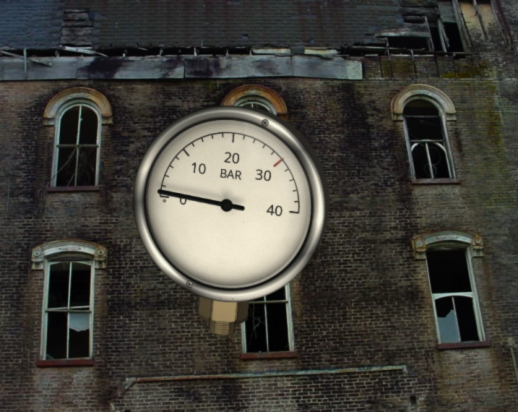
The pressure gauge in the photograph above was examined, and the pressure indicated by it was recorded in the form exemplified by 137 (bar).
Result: 1 (bar)
